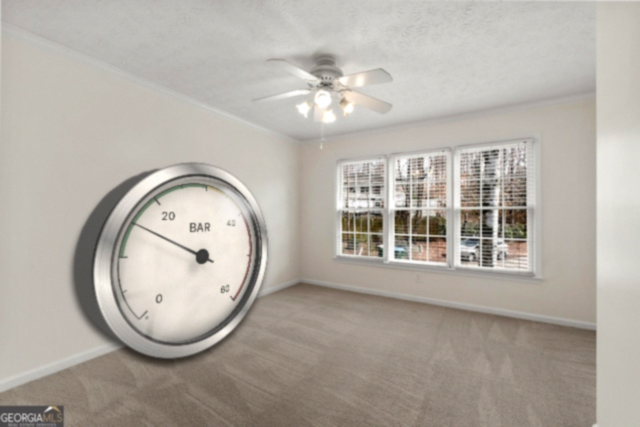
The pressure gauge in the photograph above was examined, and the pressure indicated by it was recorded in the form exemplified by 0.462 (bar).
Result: 15 (bar)
